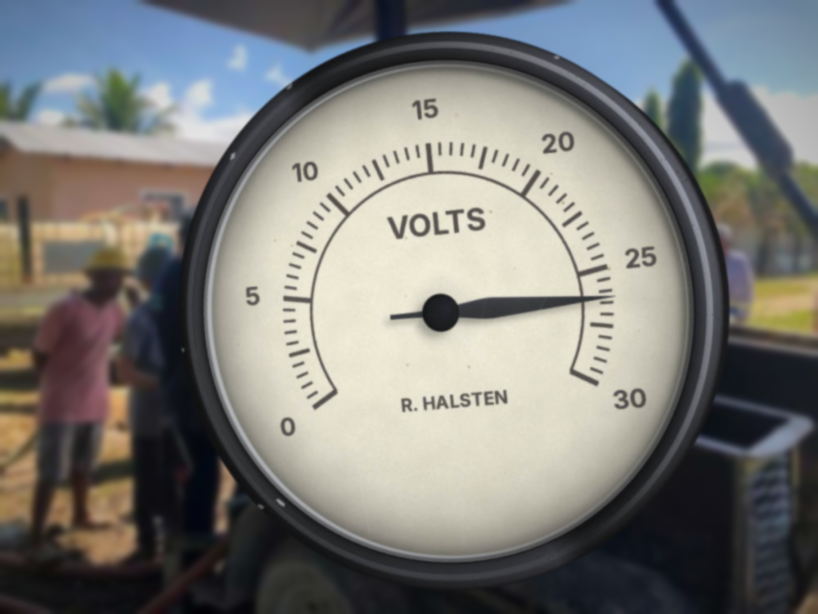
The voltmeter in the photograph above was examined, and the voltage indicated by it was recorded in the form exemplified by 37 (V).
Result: 26.25 (V)
